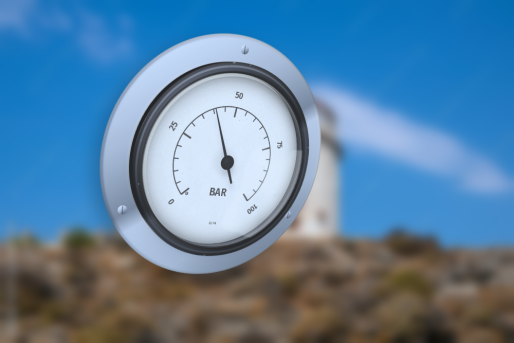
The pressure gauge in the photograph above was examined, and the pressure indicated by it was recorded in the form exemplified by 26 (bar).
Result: 40 (bar)
